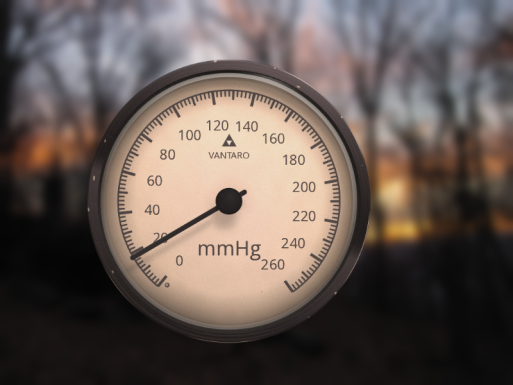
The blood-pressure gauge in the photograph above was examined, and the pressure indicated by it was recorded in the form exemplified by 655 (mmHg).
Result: 18 (mmHg)
